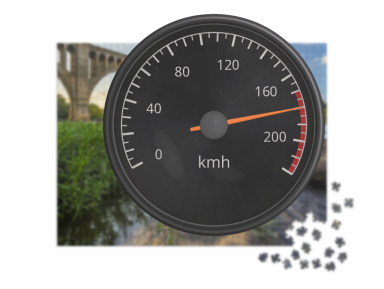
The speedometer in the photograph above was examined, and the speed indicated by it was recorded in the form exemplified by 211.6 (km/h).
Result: 180 (km/h)
